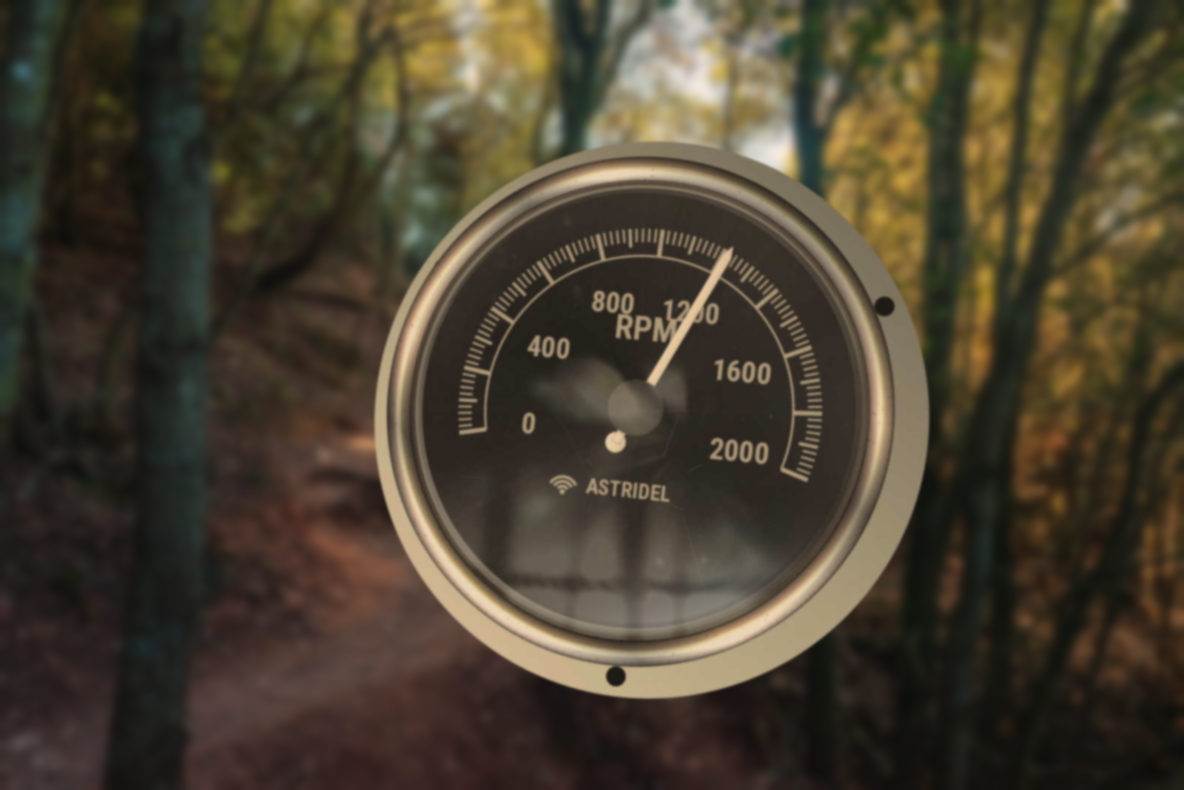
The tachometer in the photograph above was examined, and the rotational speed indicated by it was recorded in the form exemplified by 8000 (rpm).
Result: 1220 (rpm)
